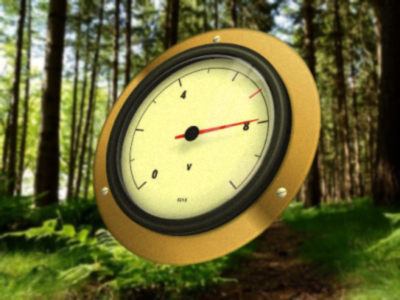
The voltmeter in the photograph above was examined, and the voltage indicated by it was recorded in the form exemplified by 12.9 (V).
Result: 8 (V)
